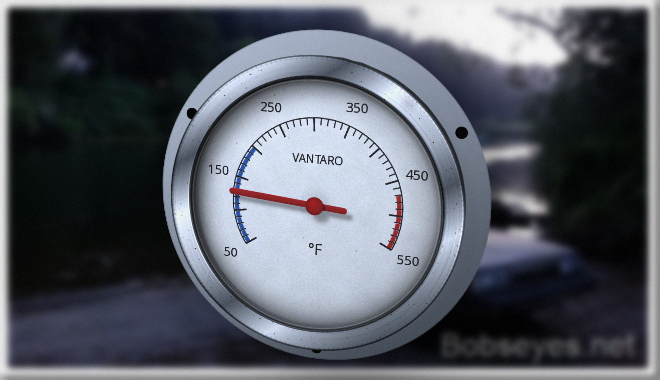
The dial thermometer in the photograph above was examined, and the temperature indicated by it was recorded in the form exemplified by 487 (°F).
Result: 130 (°F)
